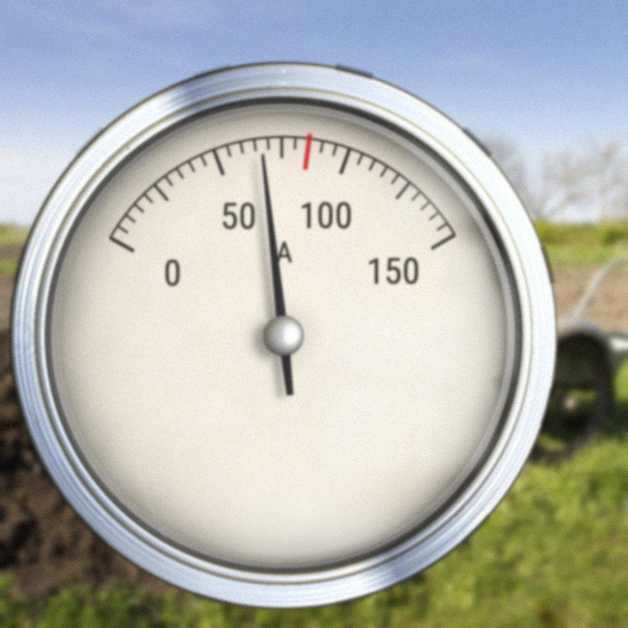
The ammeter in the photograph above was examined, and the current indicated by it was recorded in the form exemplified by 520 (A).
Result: 67.5 (A)
